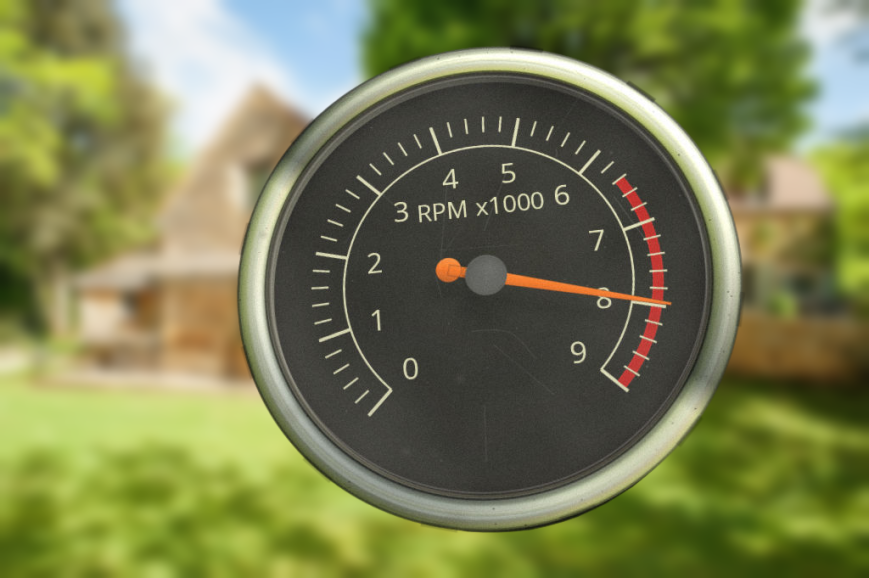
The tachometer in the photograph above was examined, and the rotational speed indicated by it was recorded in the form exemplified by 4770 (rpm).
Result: 8000 (rpm)
